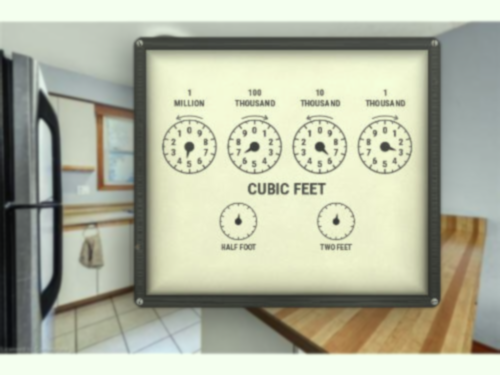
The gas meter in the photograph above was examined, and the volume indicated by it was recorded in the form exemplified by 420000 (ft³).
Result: 466300 (ft³)
